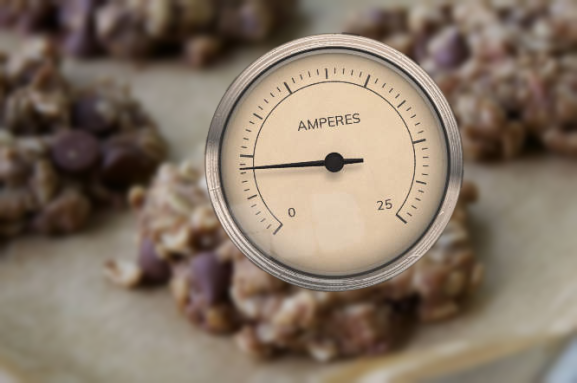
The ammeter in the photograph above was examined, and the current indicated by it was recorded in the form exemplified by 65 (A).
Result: 4.25 (A)
